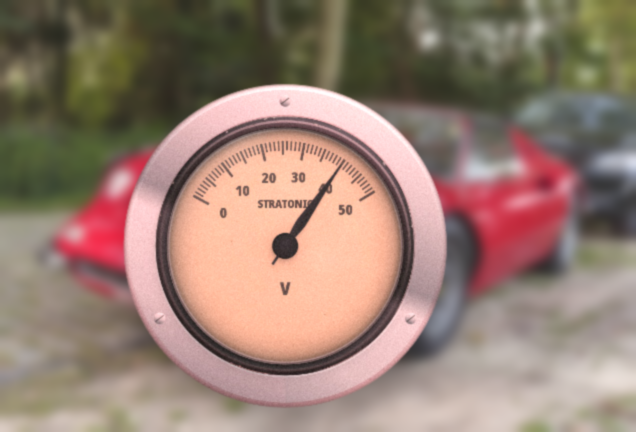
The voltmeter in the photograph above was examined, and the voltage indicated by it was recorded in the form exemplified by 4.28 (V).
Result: 40 (V)
